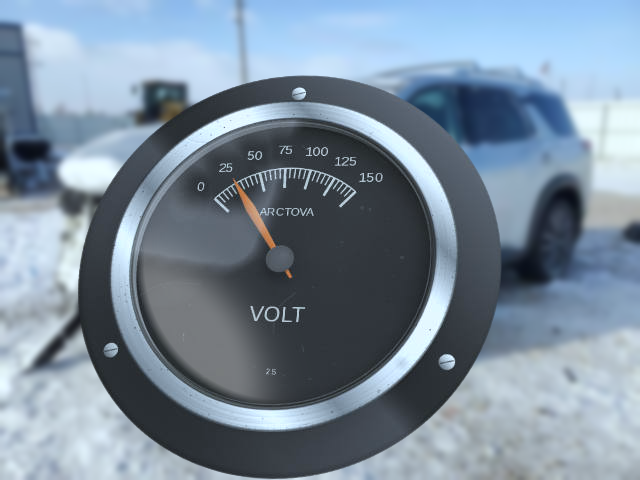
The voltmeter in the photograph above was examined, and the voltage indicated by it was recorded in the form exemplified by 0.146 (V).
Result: 25 (V)
